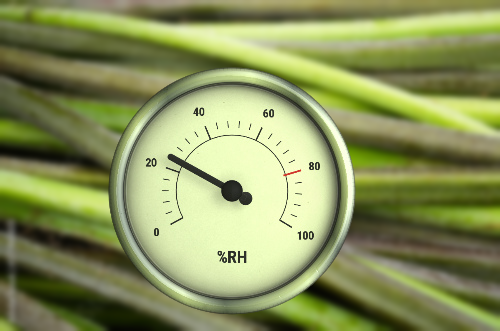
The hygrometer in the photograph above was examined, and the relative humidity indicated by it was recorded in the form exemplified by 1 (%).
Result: 24 (%)
